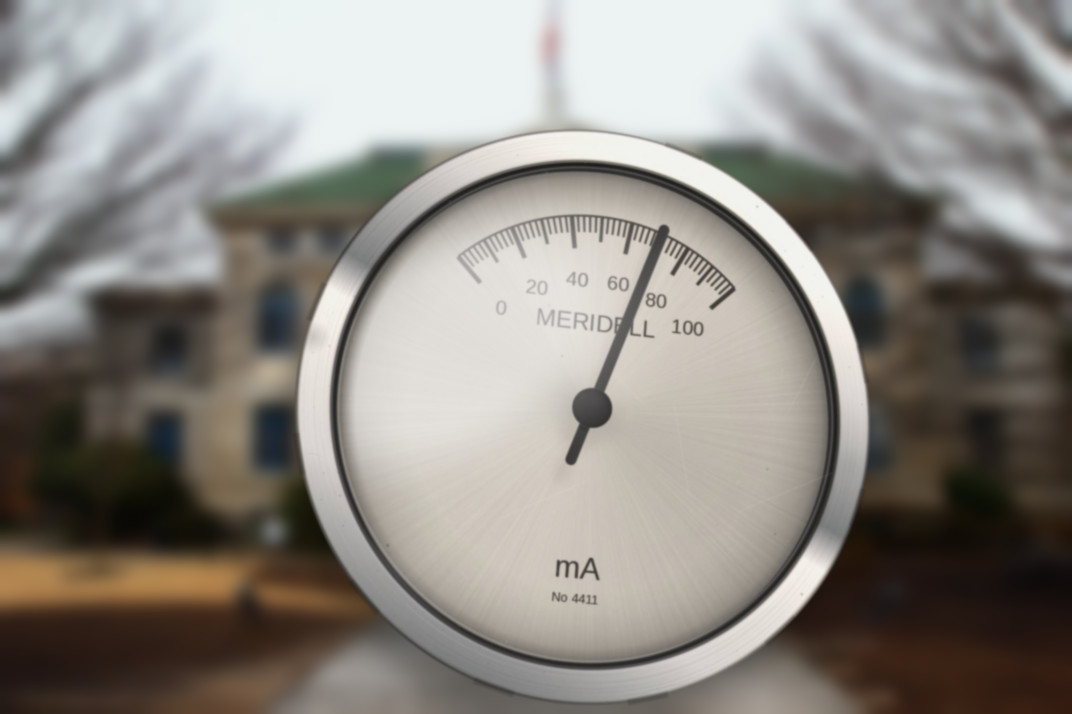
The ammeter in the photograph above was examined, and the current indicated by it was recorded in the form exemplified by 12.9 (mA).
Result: 70 (mA)
